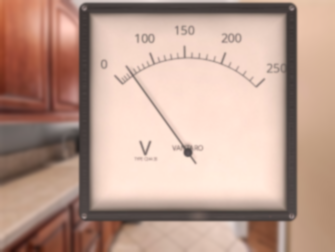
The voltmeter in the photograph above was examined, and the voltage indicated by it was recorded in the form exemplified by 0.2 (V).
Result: 50 (V)
